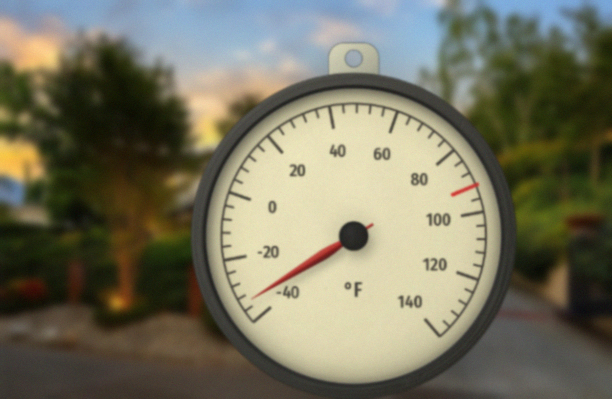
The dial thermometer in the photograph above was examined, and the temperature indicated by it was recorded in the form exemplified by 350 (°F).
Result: -34 (°F)
